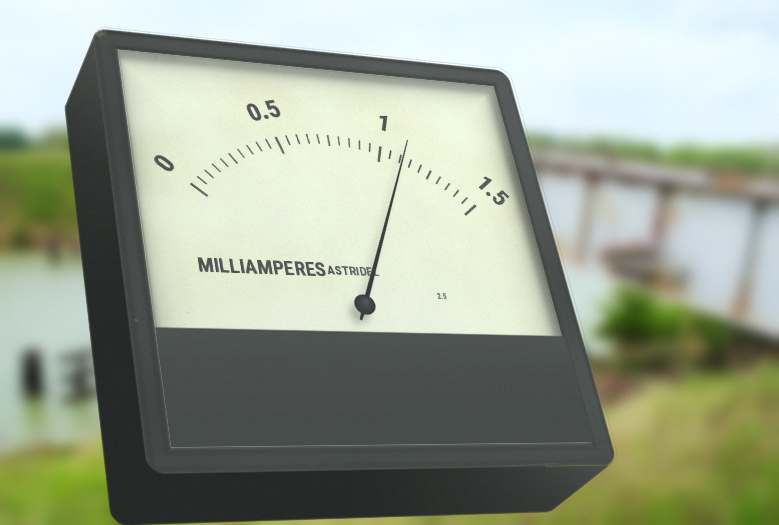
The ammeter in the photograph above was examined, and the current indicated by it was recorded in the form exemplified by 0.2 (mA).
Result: 1.1 (mA)
